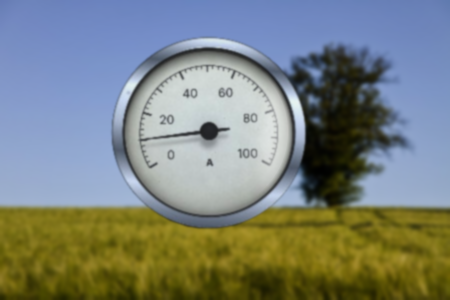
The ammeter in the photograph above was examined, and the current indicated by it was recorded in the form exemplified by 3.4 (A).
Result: 10 (A)
